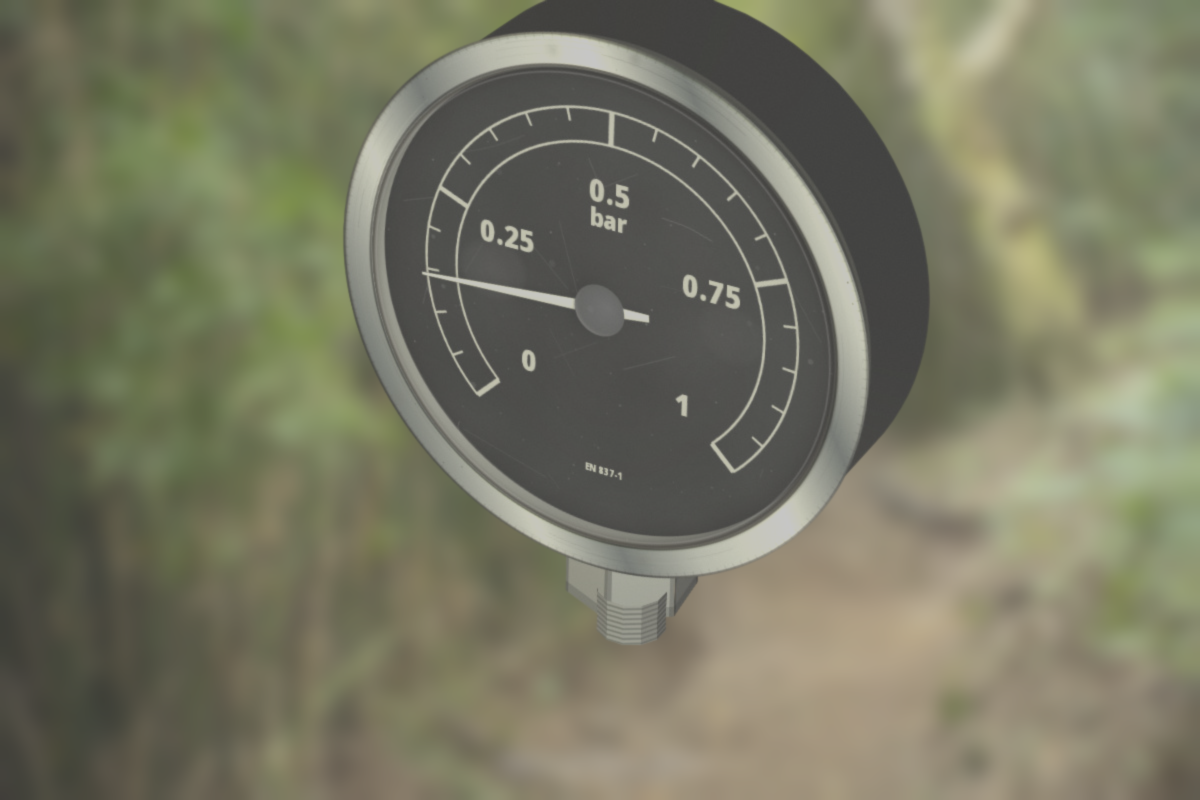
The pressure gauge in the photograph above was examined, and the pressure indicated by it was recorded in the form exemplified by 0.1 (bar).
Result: 0.15 (bar)
